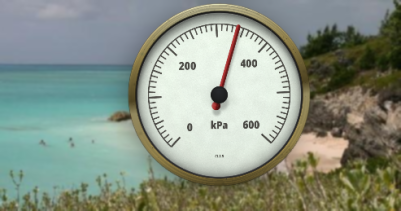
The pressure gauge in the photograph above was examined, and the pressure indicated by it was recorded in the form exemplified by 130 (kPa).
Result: 340 (kPa)
